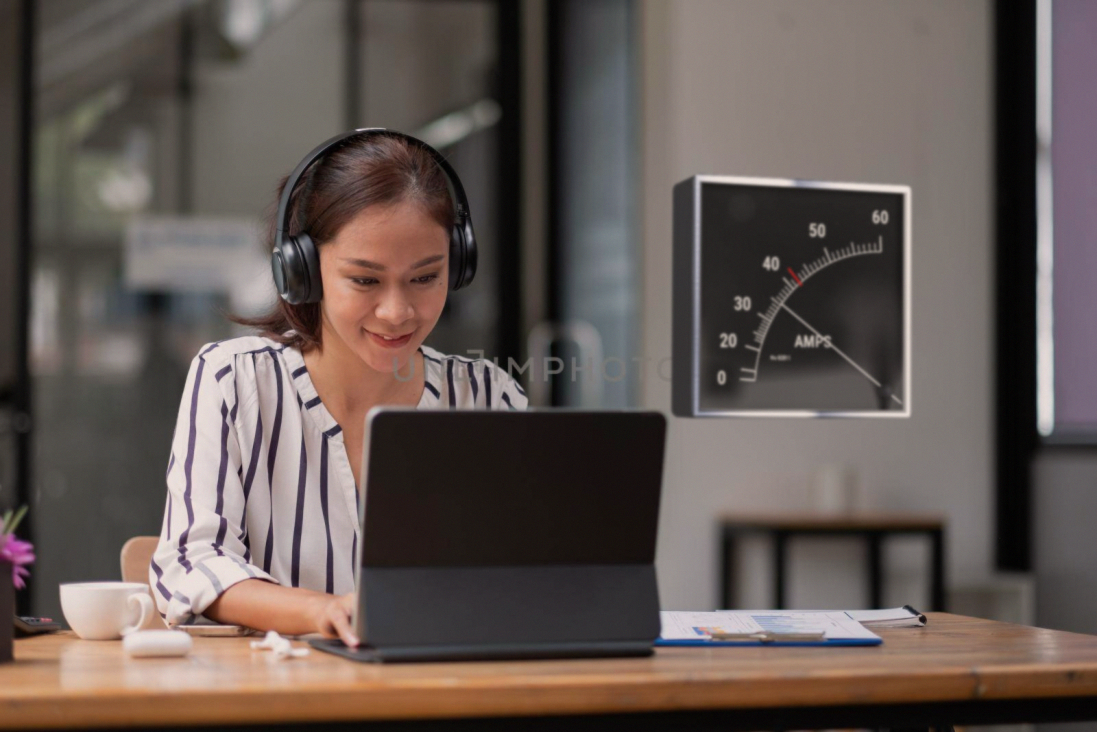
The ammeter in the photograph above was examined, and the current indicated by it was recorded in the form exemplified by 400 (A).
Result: 35 (A)
